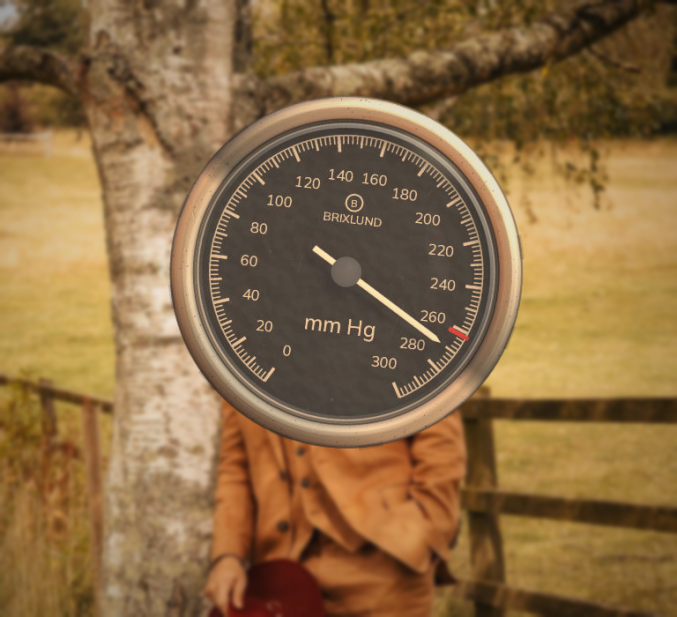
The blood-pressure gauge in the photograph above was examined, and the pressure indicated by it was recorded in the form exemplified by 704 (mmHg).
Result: 270 (mmHg)
